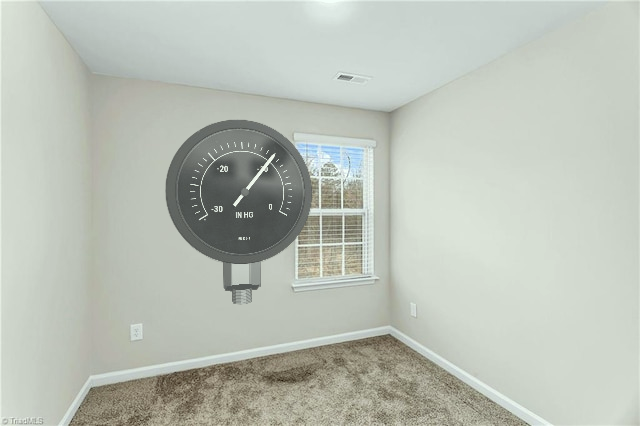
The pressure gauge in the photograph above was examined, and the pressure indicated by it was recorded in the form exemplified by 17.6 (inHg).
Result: -10 (inHg)
